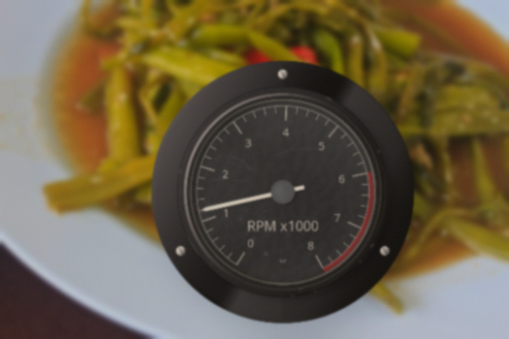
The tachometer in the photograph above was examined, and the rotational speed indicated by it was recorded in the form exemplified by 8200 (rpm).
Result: 1200 (rpm)
